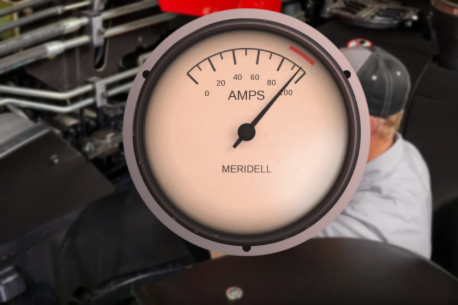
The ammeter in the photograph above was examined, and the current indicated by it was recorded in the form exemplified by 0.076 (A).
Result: 95 (A)
